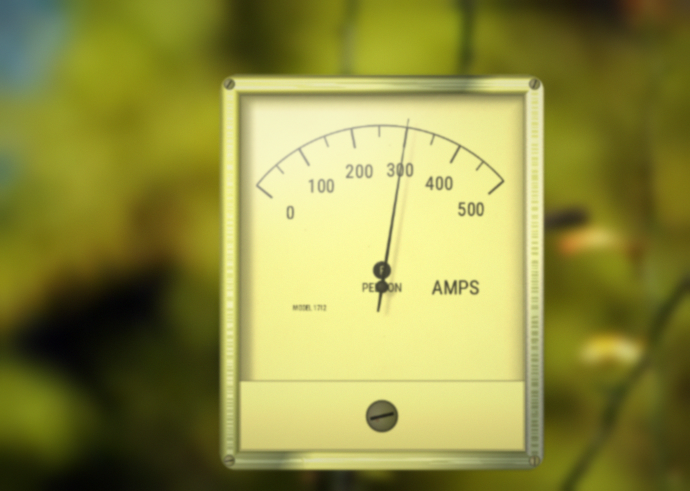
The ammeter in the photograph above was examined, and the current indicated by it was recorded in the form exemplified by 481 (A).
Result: 300 (A)
